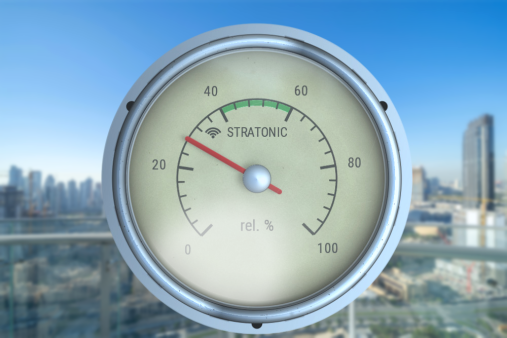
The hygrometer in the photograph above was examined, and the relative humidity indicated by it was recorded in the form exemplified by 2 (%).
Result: 28 (%)
